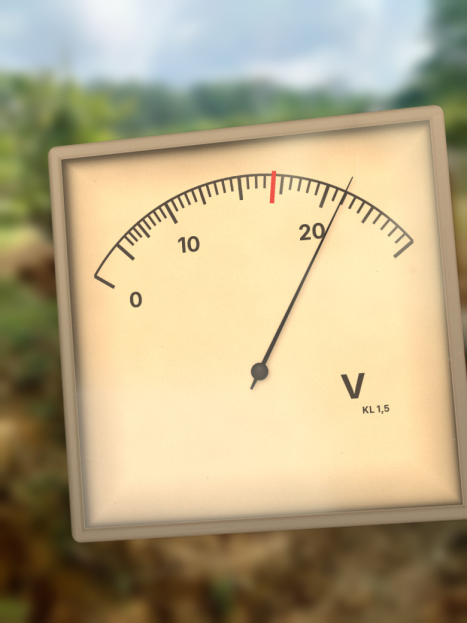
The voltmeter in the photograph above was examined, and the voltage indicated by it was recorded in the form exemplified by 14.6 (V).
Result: 21 (V)
